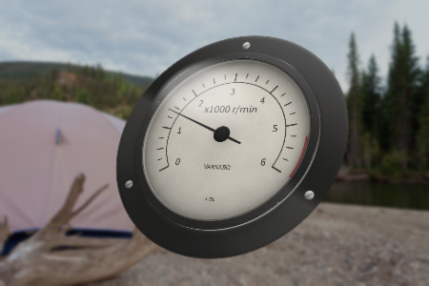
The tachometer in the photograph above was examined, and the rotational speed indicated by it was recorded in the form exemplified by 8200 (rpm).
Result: 1375 (rpm)
